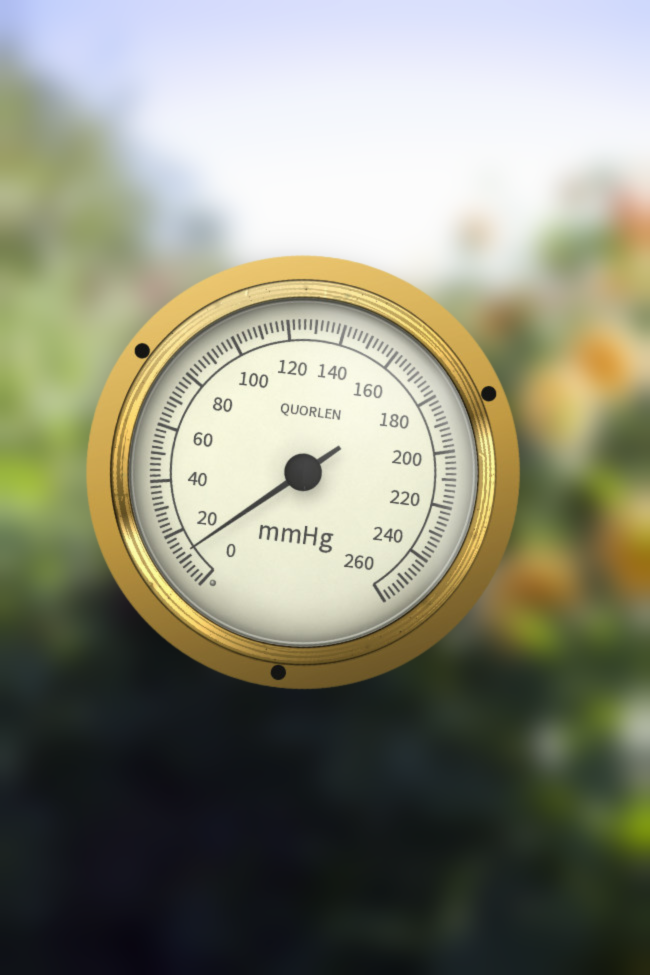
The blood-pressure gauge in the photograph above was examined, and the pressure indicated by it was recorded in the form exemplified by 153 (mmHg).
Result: 12 (mmHg)
